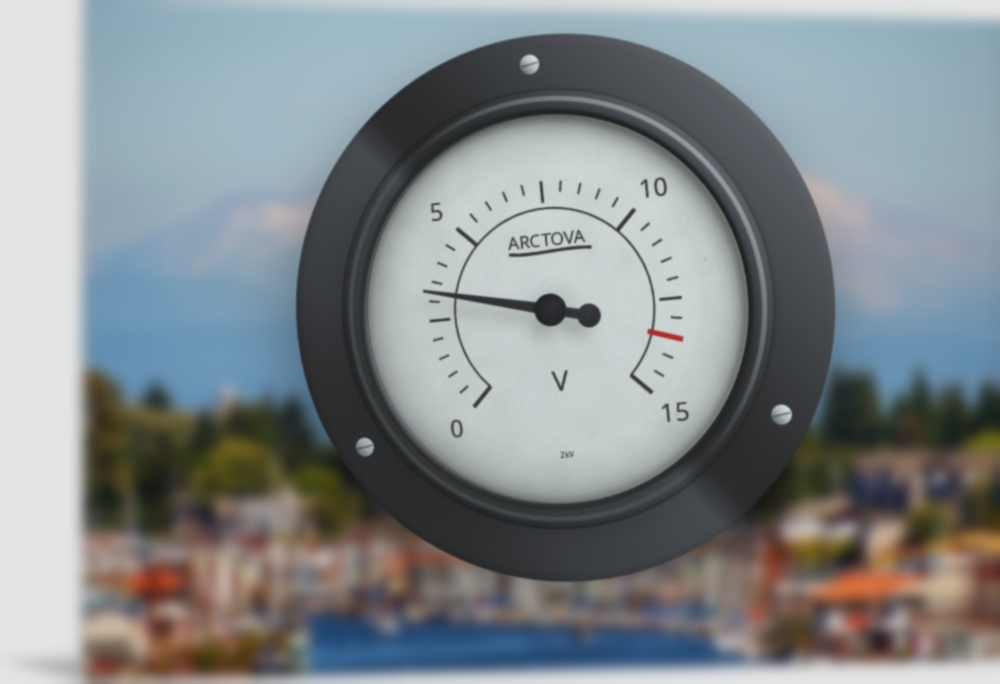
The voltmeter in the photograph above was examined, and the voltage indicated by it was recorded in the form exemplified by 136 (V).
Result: 3.25 (V)
